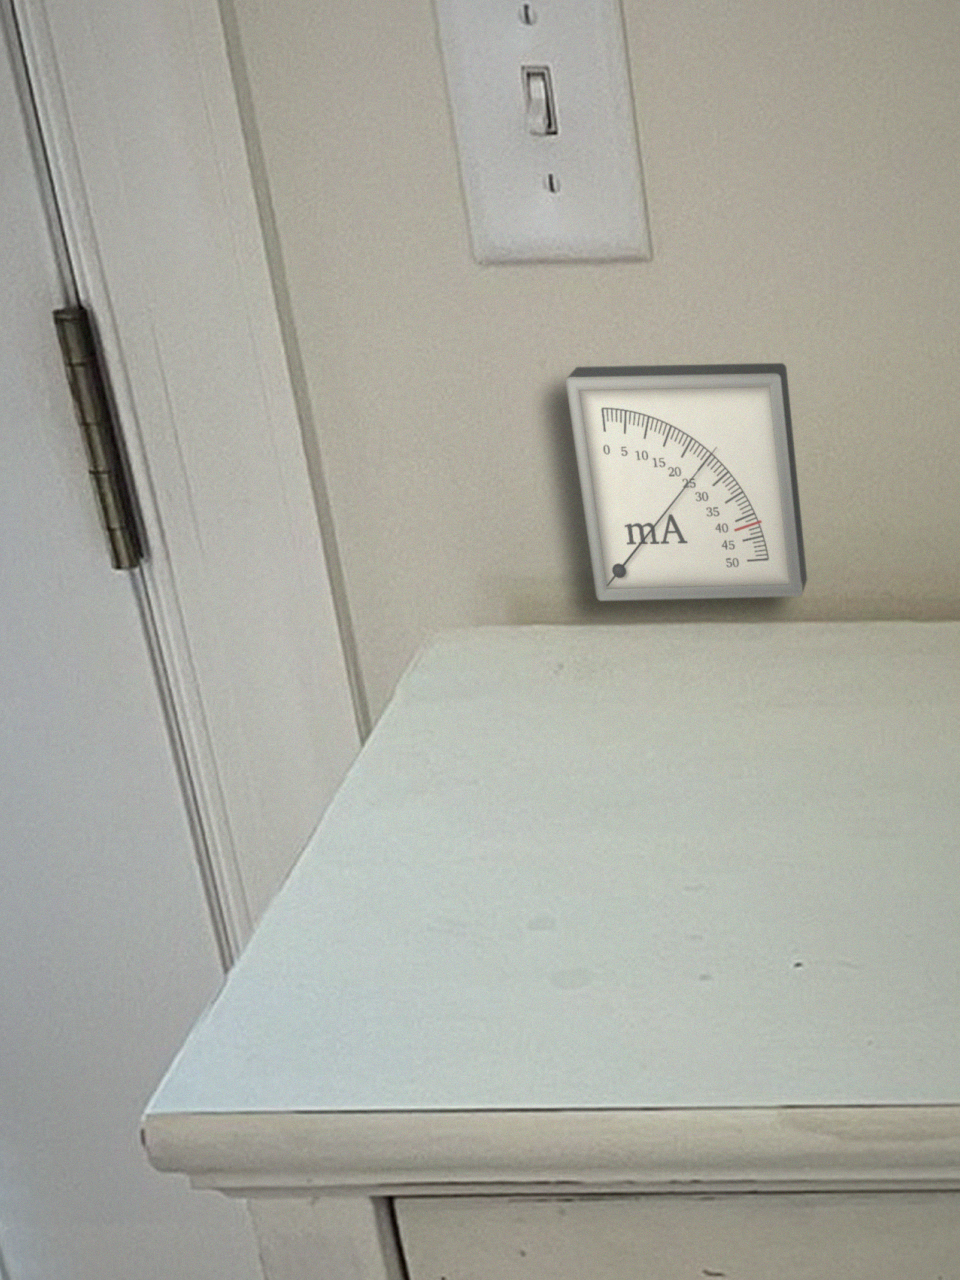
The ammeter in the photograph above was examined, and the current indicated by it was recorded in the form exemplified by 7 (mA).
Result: 25 (mA)
